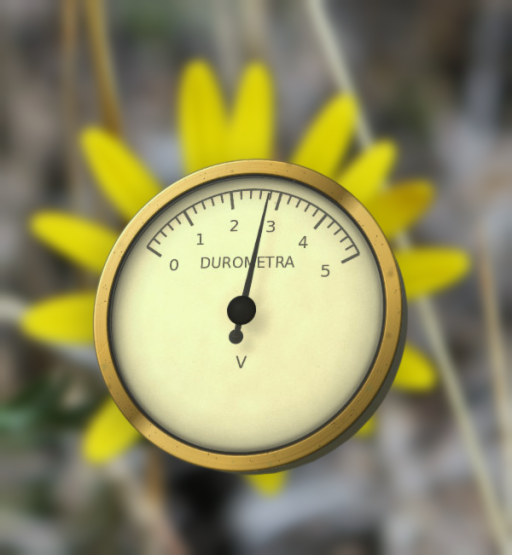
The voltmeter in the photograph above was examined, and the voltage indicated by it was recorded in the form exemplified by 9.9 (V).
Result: 2.8 (V)
